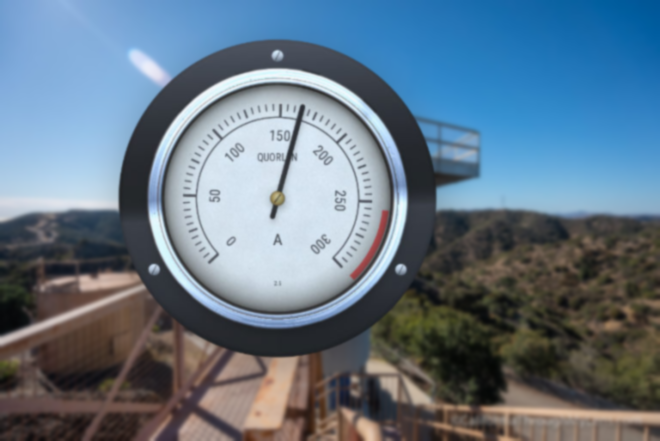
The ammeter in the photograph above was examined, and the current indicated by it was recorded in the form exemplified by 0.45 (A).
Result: 165 (A)
